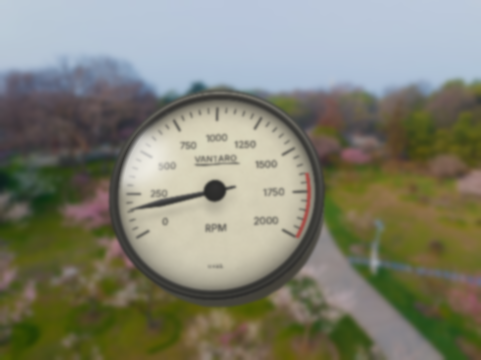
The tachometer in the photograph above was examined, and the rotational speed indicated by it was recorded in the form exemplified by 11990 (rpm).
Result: 150 (rpm)
